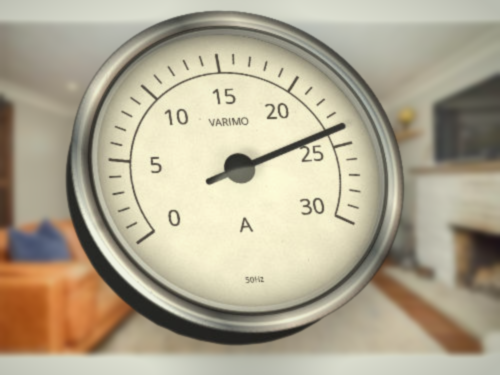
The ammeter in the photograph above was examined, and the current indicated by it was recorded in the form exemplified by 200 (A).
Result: 24 (A)
